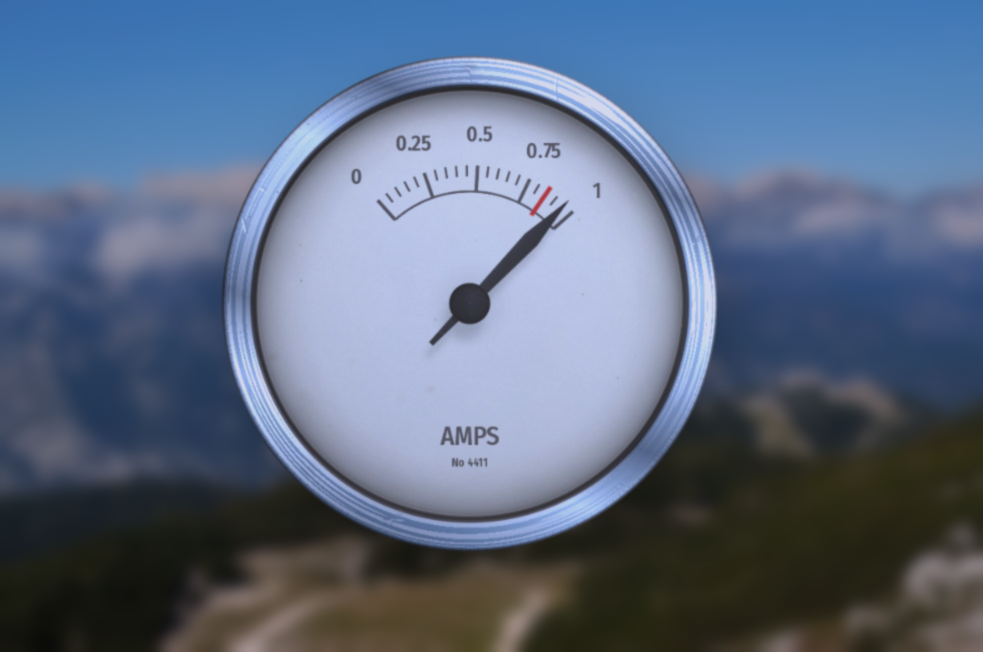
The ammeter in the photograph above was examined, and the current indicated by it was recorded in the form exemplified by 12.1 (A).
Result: 0.95 (A)
